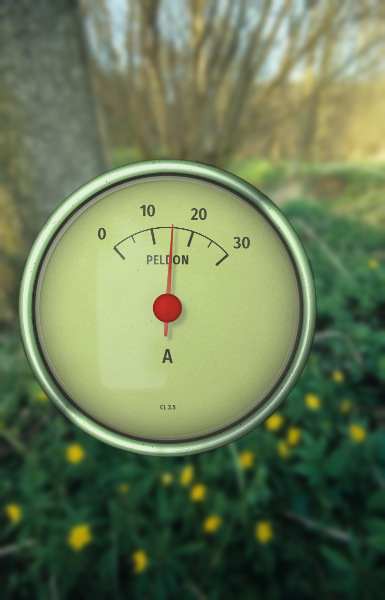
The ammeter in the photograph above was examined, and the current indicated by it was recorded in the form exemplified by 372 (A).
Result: 15 (A)
